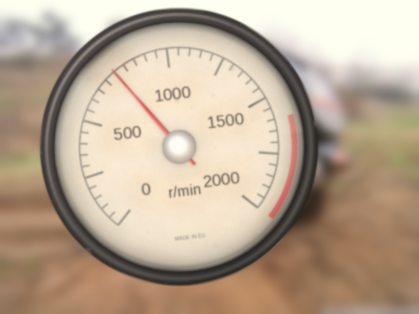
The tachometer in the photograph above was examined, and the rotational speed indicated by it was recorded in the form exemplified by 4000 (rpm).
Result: 750 (rpm)
